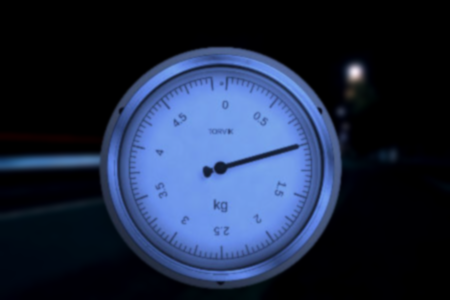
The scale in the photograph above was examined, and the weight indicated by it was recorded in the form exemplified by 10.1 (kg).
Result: 1 (kg)
